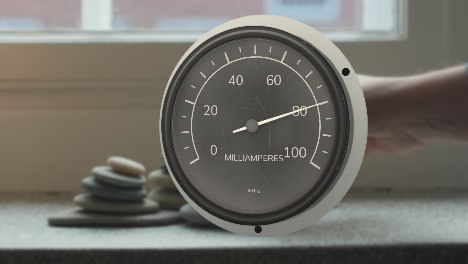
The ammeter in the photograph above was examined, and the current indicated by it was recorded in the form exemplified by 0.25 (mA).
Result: 80 (mA)
